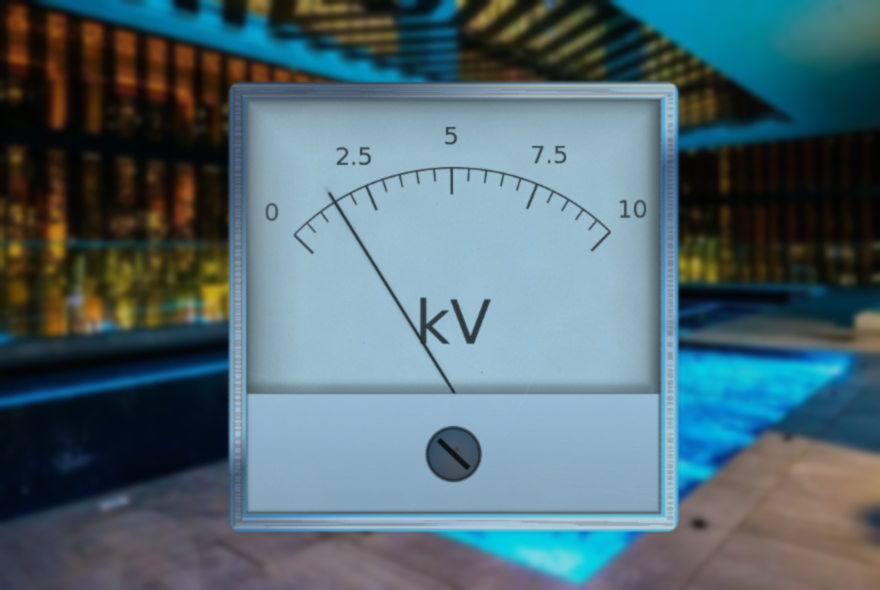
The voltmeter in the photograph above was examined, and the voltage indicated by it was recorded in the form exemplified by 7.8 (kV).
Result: 1.5 (kV)
